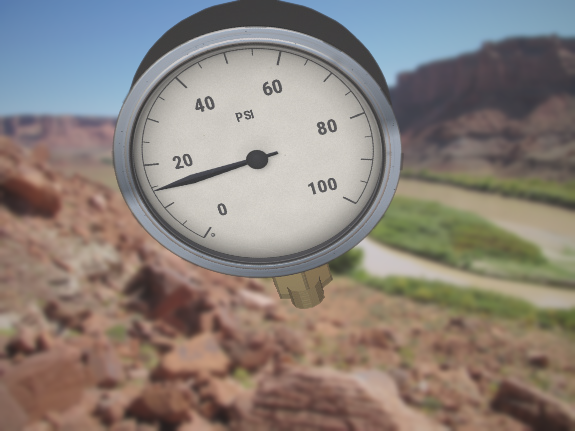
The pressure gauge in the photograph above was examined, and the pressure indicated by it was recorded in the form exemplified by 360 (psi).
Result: 15 (psi)
